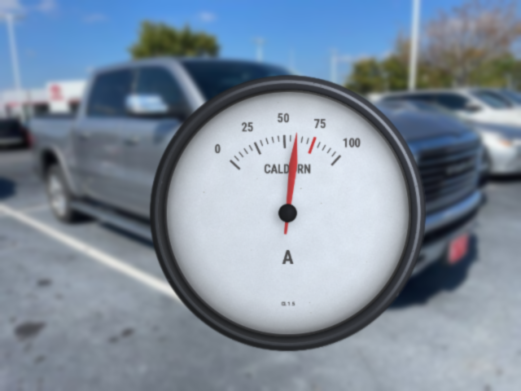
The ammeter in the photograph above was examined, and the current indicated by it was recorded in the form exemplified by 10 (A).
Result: 60 (A)
